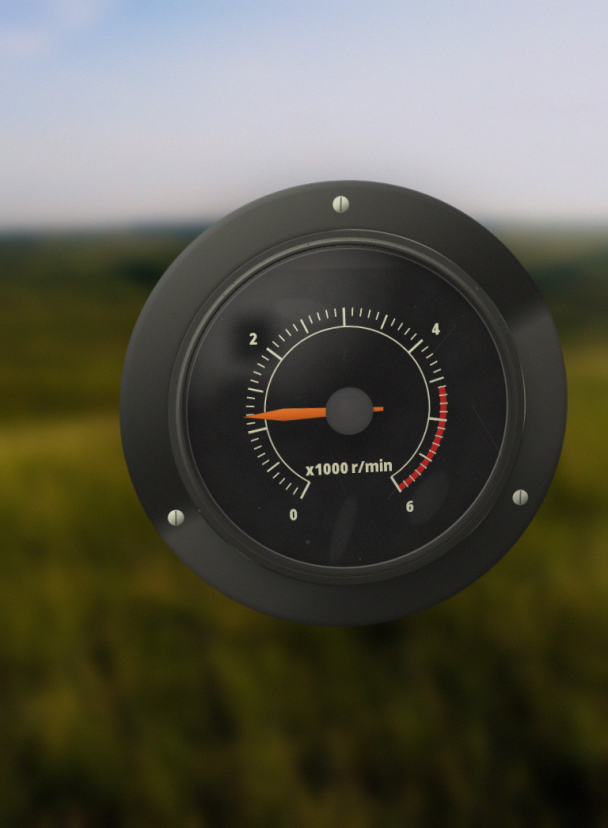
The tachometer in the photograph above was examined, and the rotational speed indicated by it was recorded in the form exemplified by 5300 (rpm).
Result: 1200 (rpm)
